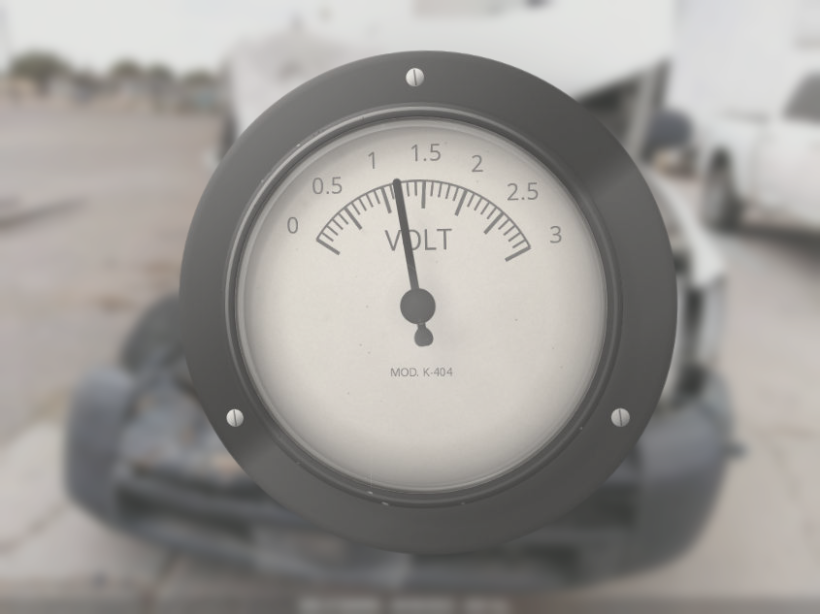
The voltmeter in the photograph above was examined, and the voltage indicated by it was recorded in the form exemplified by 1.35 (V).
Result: 1.2 (V)
